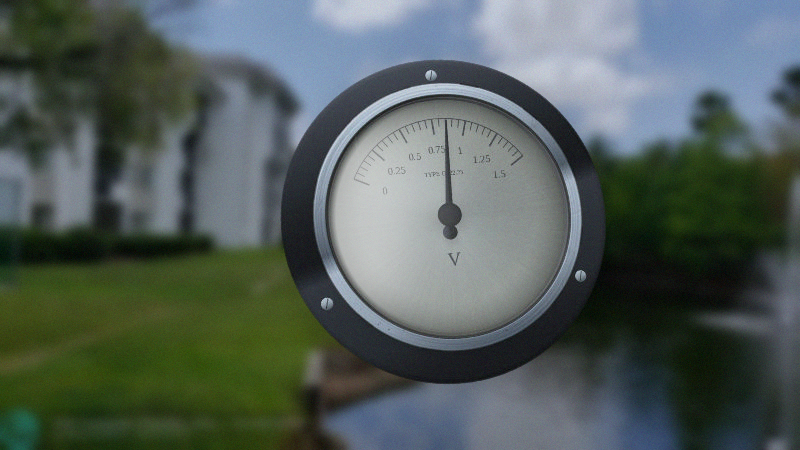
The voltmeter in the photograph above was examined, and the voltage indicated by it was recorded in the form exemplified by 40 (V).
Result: 0.85 (V)
